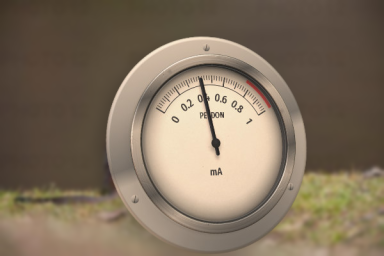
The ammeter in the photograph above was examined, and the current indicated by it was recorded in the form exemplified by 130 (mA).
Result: 0.4 (mA)
